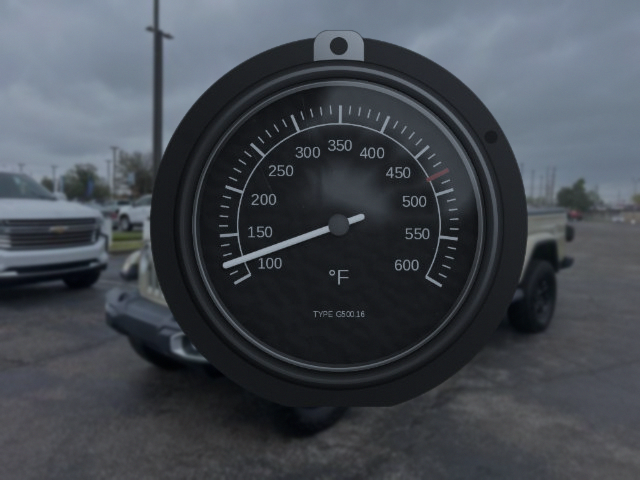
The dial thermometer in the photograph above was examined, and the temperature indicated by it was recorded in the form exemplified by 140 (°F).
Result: 120 (°F)
